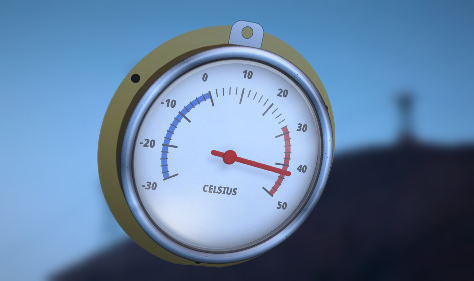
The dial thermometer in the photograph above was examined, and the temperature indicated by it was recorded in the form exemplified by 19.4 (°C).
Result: 42 (°C)
